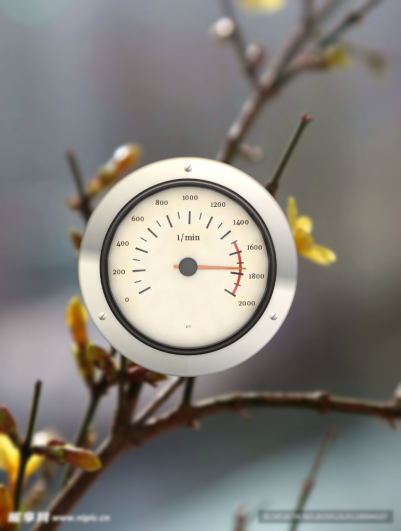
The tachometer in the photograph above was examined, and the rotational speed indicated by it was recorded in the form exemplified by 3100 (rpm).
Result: 1750 (rpm)
